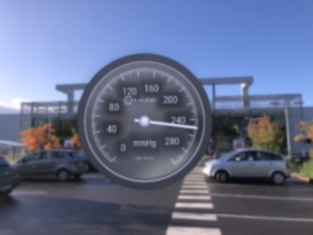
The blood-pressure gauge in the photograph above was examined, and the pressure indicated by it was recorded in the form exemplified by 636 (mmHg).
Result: 250 (mmHg)
